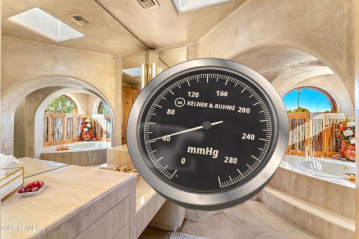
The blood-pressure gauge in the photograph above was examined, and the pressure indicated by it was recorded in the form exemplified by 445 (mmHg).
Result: 40 (mmHg)
